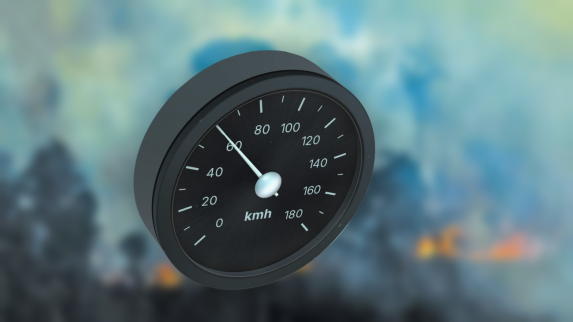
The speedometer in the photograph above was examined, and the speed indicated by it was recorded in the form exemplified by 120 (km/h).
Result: 60 (km/h)
